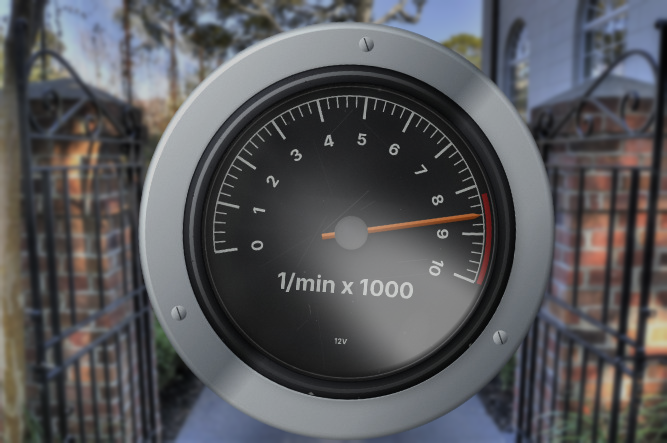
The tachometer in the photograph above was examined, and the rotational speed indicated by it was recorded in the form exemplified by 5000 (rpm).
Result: 8600 (rpm)
